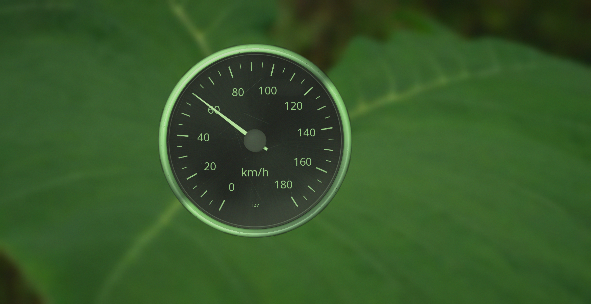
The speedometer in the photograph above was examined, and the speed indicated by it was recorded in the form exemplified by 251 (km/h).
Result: 60 (km/h)
